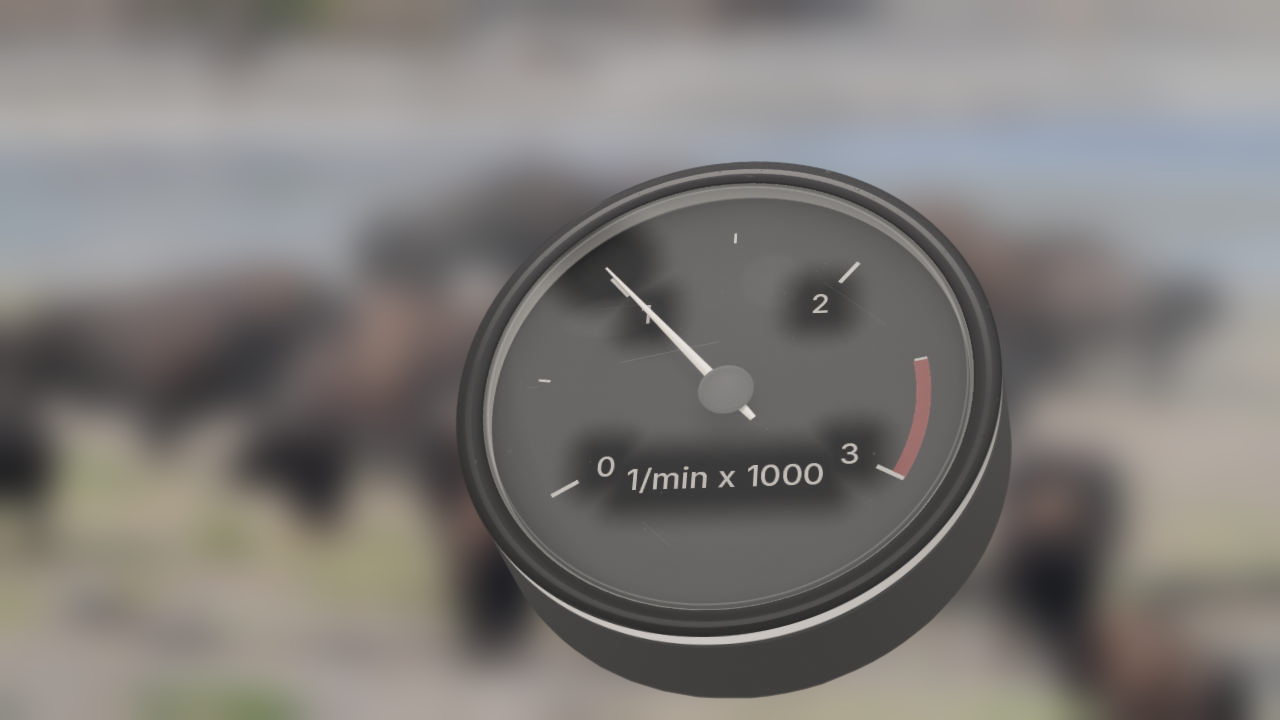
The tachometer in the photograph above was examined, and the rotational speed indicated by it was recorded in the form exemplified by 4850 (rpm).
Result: 1000 (rpm)
